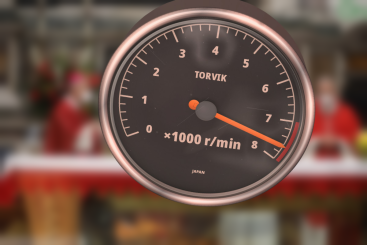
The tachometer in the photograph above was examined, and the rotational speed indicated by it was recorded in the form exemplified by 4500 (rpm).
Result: 7600 (rpm)
